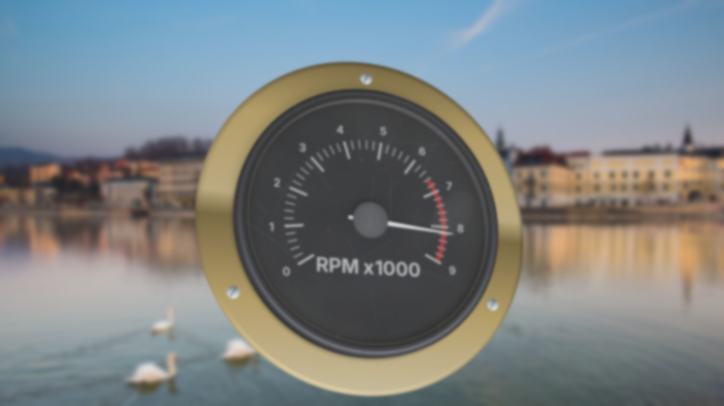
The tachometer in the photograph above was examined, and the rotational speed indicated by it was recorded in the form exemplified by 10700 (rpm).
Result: 8200 (rpm)
